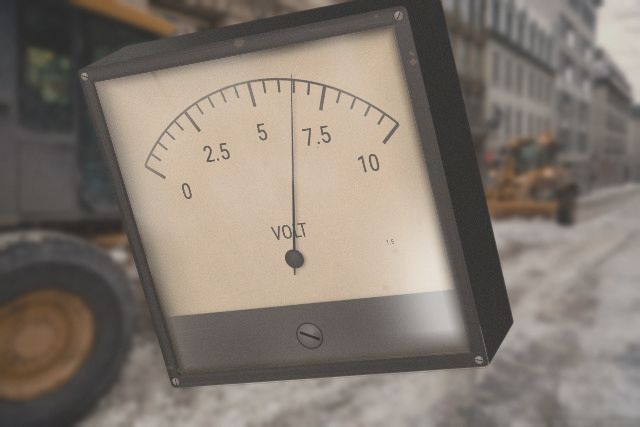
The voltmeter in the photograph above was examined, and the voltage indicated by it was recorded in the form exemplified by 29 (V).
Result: 6.5 (V)
